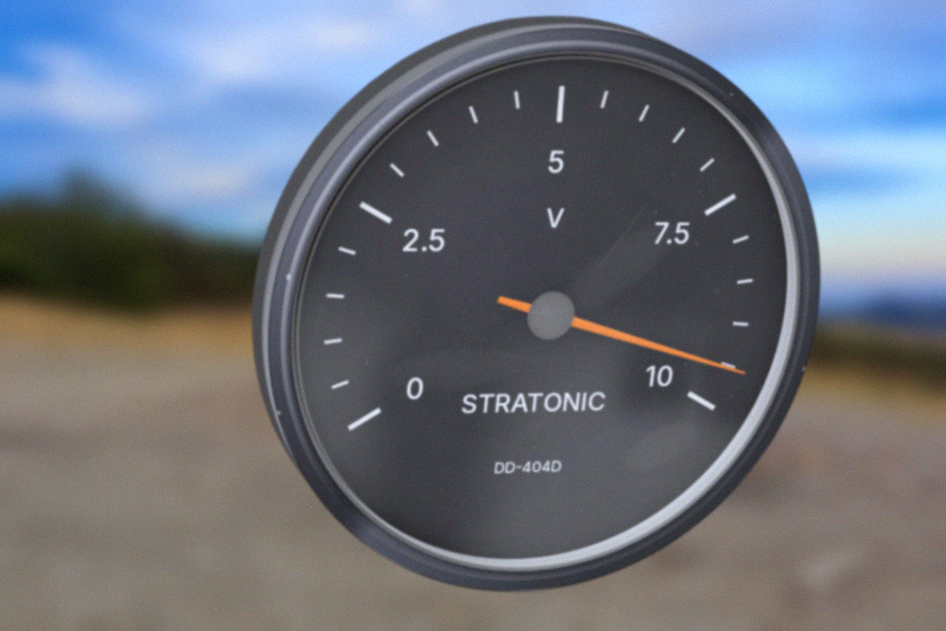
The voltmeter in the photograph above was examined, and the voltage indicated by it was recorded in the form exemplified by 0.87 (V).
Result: 9.5 (V)
